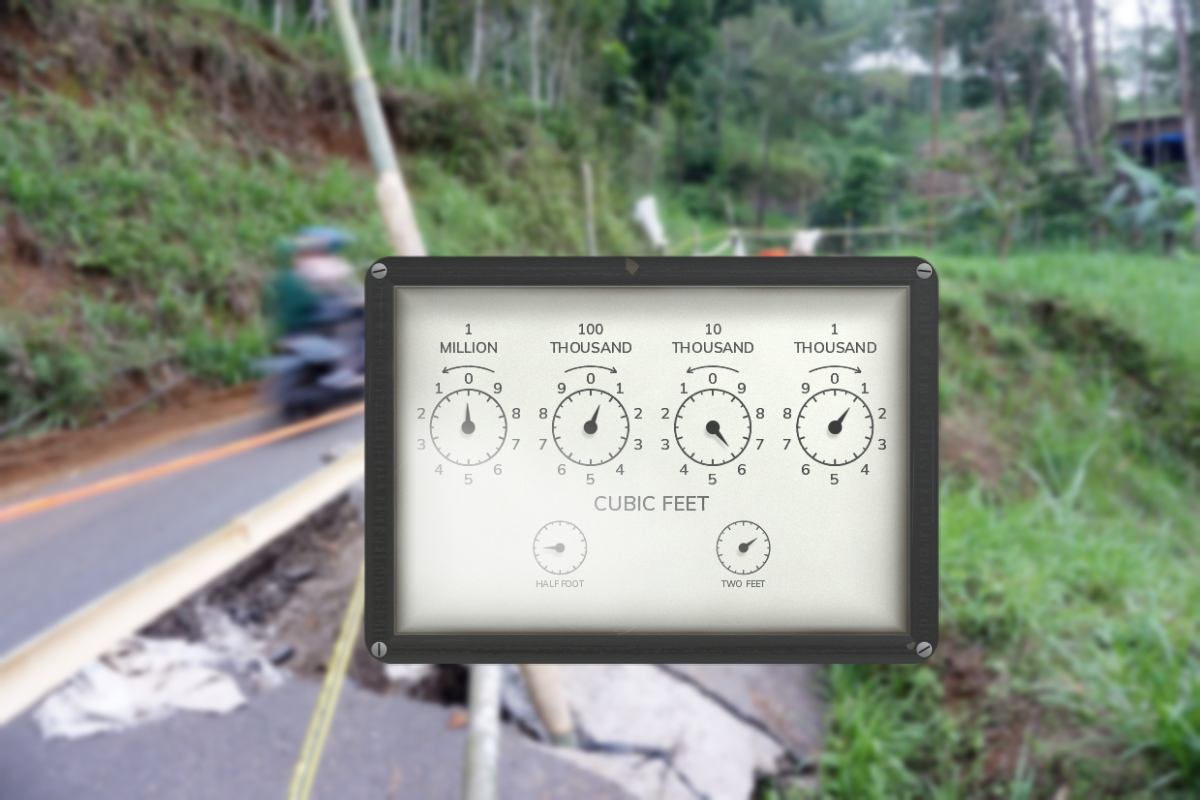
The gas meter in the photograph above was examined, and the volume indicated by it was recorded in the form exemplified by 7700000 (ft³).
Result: 6100 (ft³)
